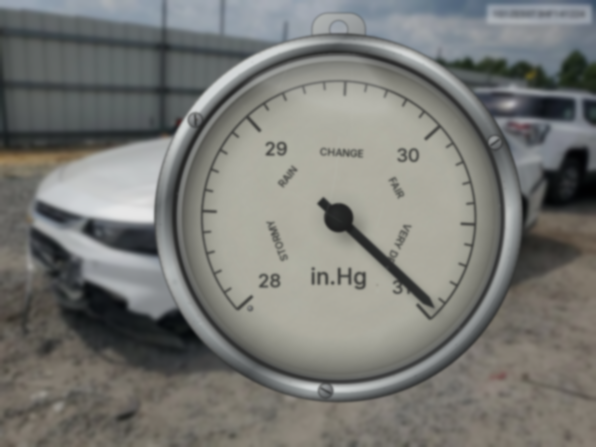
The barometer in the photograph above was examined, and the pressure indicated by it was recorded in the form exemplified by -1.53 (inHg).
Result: 30.95 (inHg)
